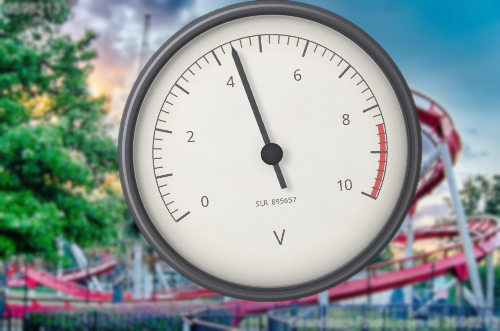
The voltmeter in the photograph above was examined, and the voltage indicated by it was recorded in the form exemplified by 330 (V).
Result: 4.4 (V)
